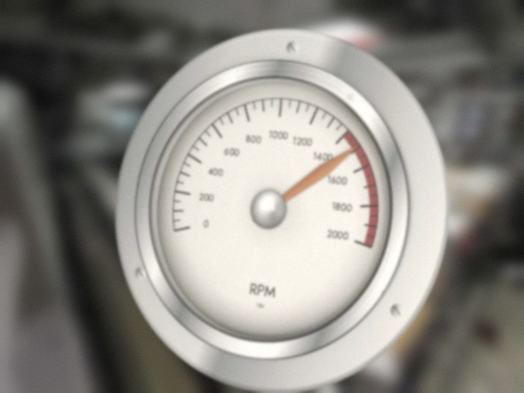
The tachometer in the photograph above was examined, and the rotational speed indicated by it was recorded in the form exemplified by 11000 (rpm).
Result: 1500 (rpm)
